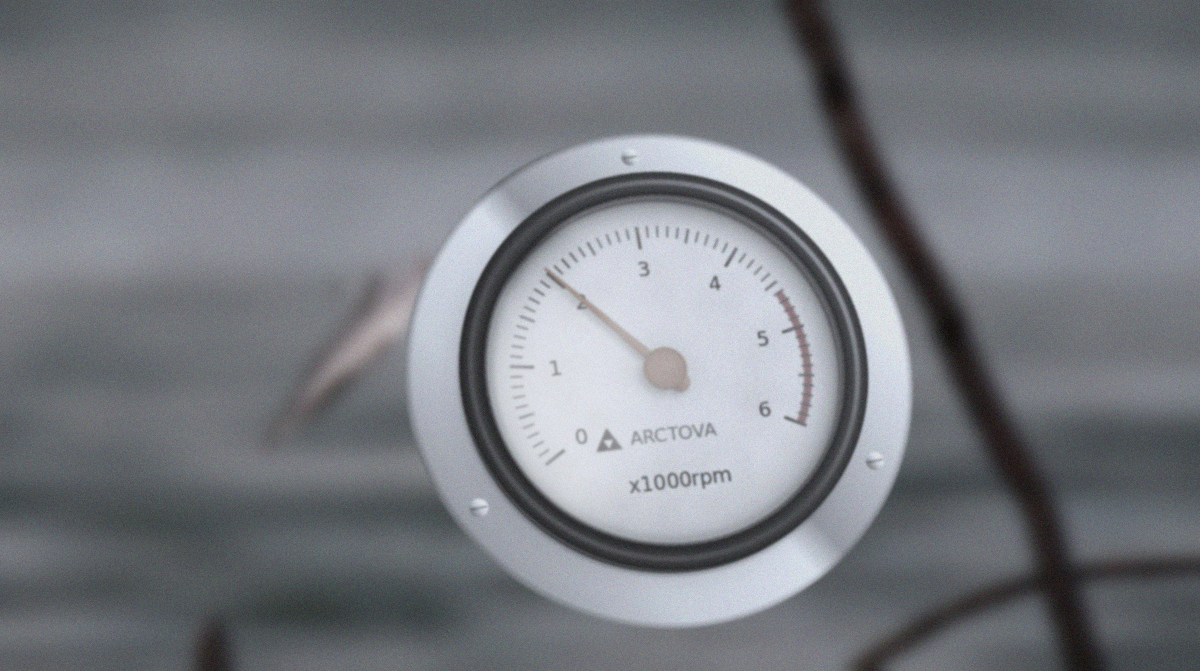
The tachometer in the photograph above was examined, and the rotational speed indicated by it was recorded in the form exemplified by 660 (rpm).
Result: 2000 (rpm)
